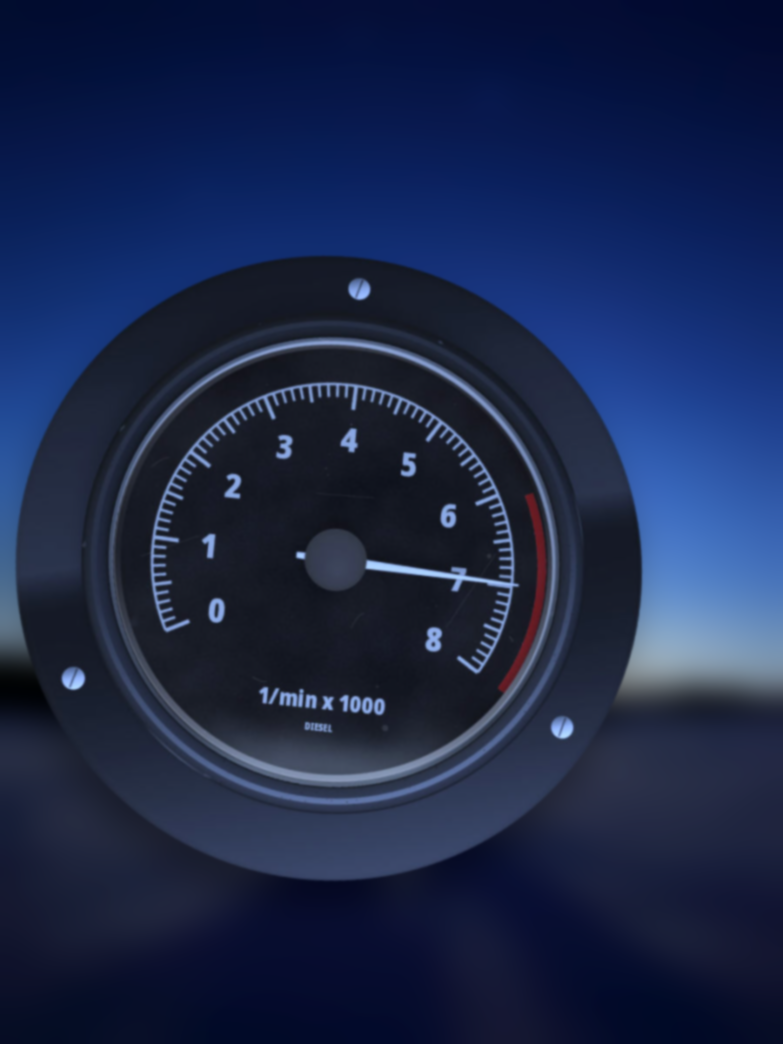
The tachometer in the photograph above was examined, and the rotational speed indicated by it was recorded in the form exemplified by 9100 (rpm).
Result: 7000 (rpm)
